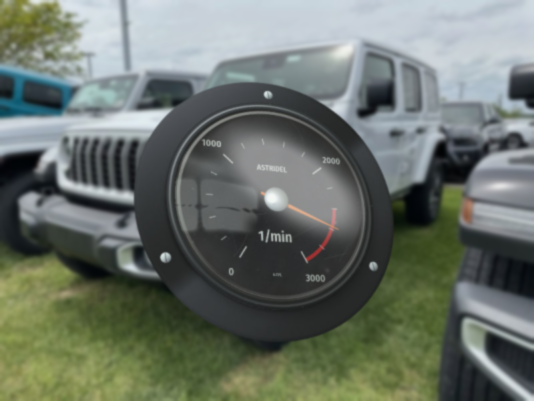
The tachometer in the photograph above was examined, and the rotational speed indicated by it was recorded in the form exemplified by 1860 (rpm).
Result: 2600 (rpm)
